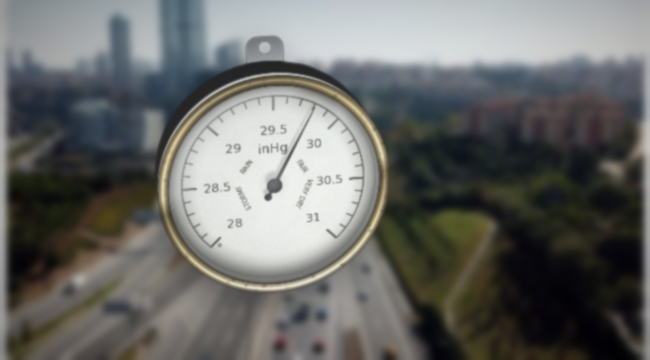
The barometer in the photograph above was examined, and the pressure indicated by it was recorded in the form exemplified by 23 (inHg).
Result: 29.8 (inHg)
